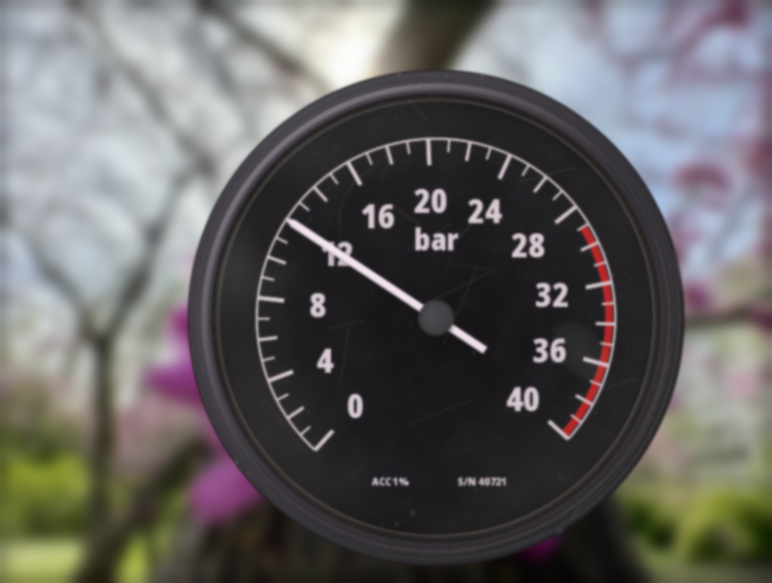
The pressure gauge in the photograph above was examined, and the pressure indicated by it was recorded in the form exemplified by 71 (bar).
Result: 12 (bar)
